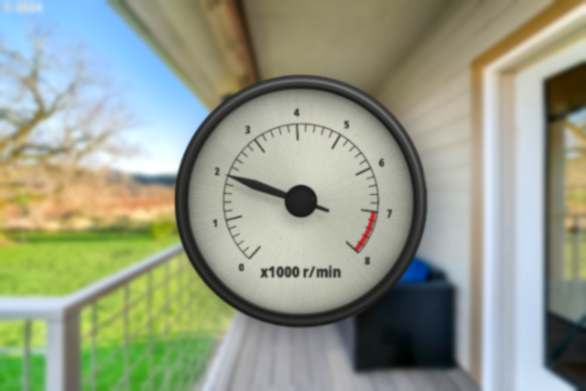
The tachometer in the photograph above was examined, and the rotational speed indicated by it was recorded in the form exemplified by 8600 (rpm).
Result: 2000 (rpm)
